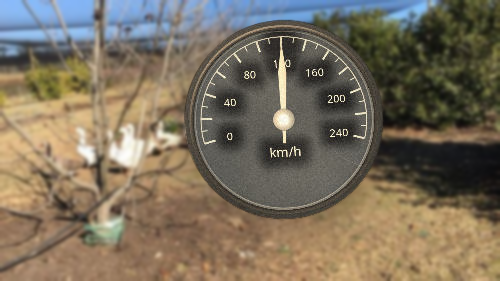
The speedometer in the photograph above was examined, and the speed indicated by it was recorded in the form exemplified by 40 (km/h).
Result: 120 (km/h)
